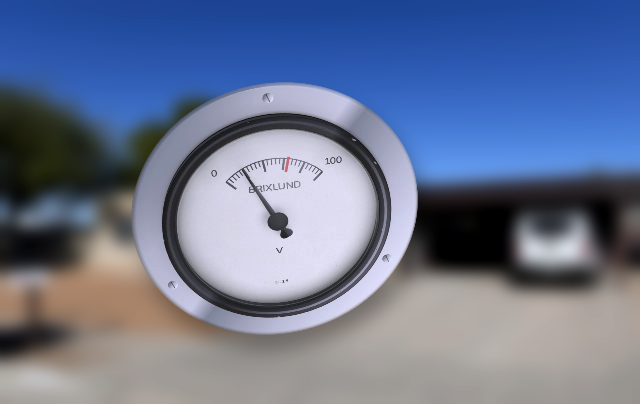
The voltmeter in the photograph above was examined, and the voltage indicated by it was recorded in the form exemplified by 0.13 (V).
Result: 20 (V)
